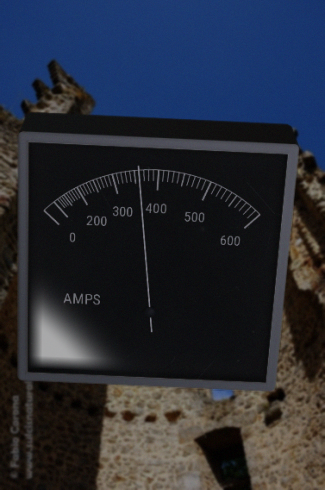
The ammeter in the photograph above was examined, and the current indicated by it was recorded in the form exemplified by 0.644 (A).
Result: 360 (A)
